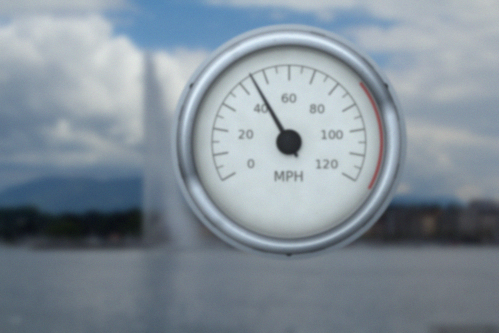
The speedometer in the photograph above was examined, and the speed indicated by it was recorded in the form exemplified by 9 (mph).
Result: 45 (mph)
